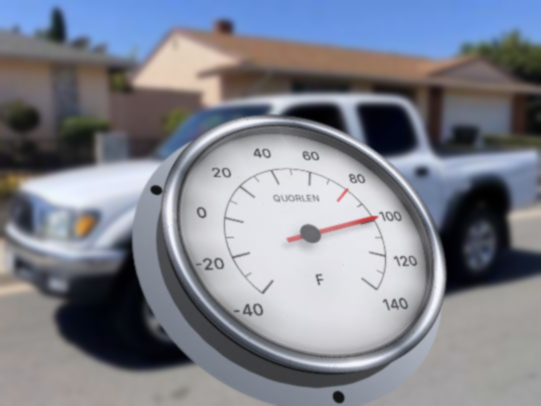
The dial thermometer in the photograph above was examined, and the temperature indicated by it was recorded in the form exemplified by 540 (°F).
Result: 100 (°F)
